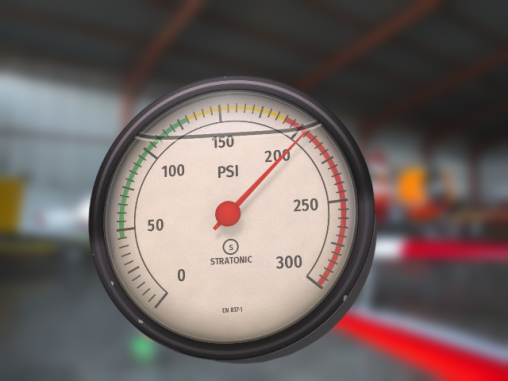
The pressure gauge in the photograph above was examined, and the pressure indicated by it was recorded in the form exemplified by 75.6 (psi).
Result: 205 (psi)
